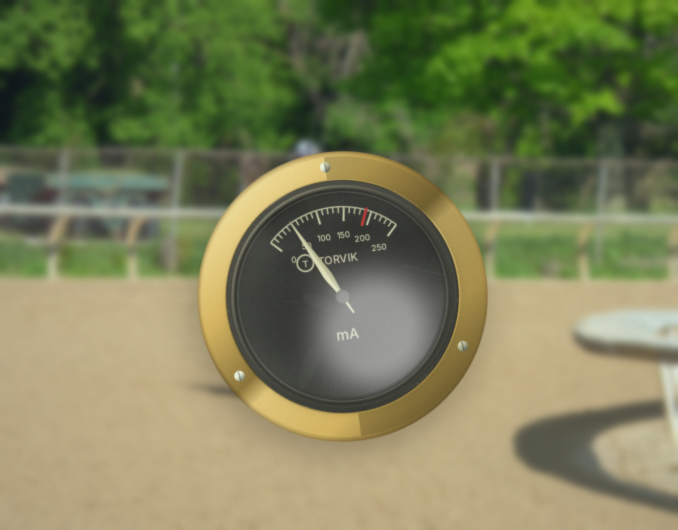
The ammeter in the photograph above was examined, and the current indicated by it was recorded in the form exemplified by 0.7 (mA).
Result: 50 (mA)
